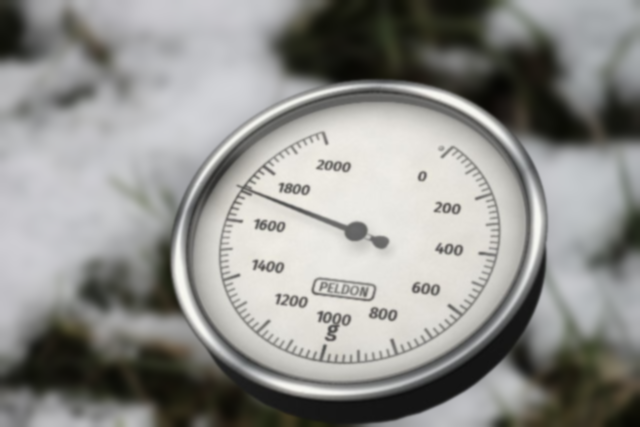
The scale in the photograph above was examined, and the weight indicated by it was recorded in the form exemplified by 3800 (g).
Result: 1700 (g)
